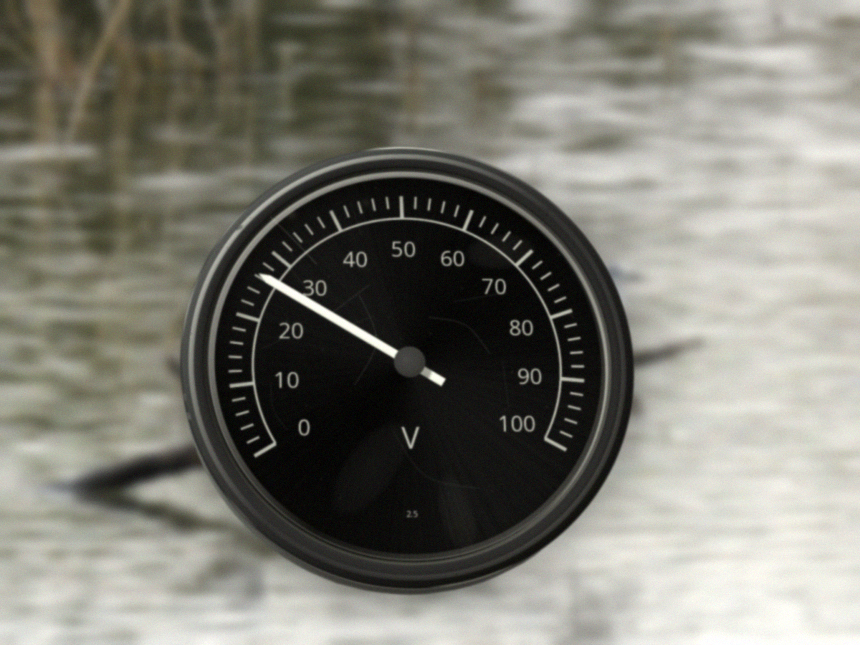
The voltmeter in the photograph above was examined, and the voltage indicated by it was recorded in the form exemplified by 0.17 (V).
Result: 26 (V)
